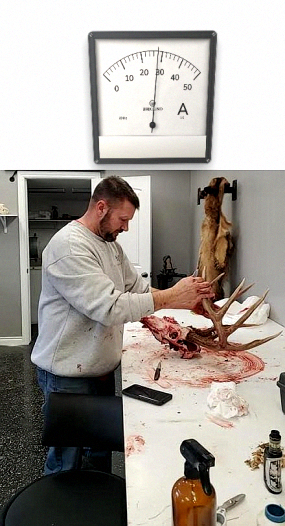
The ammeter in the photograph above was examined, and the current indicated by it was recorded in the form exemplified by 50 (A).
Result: 28 (A)
